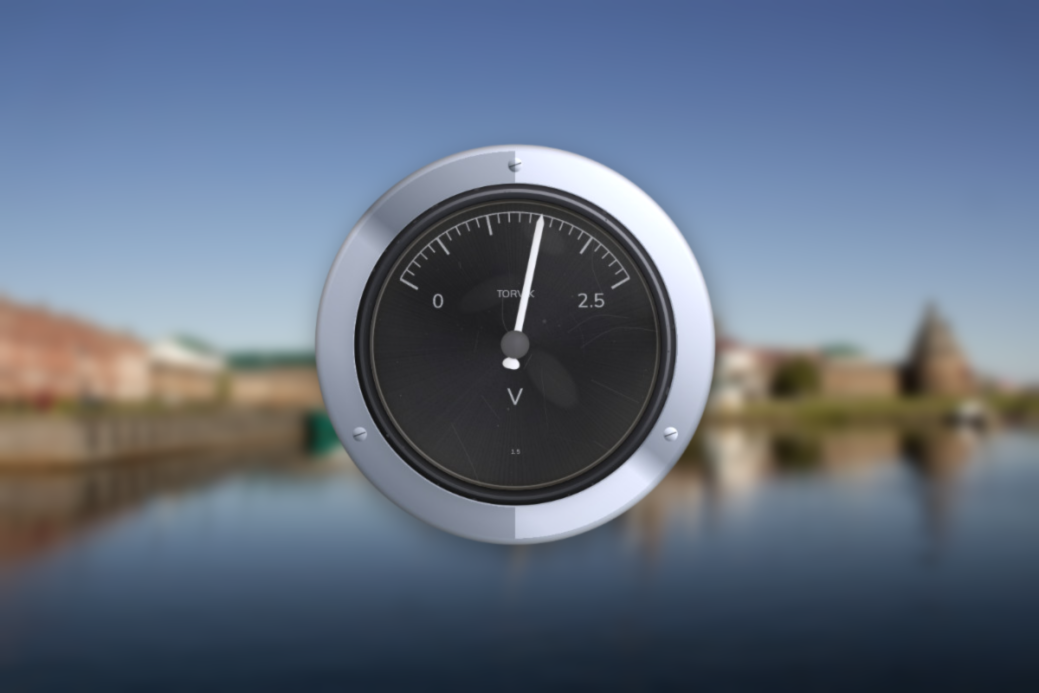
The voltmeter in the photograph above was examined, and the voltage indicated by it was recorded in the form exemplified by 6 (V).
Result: 1.5 (V)
